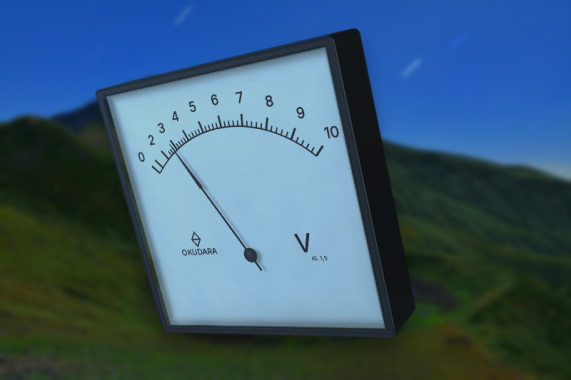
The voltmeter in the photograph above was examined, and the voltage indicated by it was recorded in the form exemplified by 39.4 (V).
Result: 3 (V)
